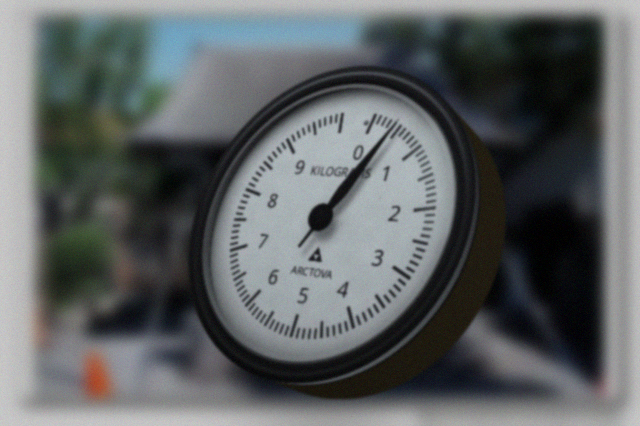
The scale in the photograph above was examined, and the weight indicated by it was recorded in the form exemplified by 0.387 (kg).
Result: 0.5 (kg)
